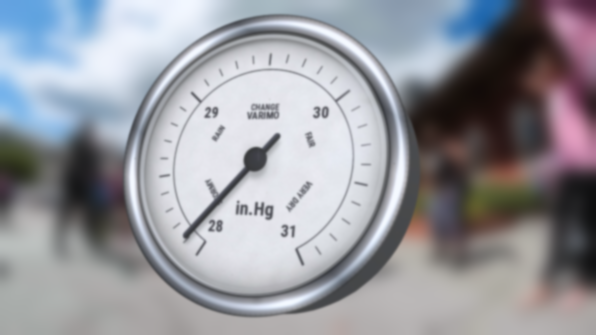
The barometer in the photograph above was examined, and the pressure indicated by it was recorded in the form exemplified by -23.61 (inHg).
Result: 28.1 (inHg)
